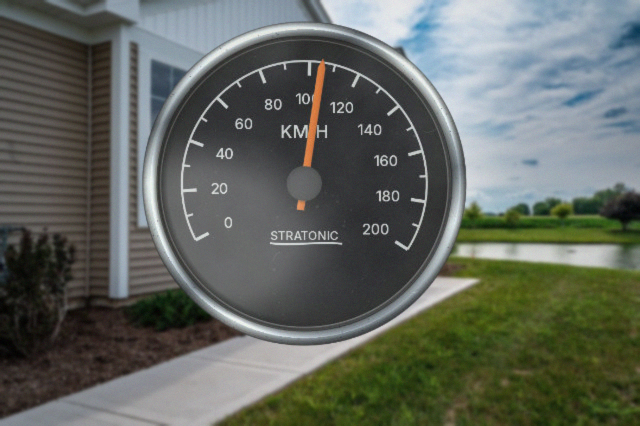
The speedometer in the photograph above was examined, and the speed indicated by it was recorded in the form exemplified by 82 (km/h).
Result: 105 (km/h)
